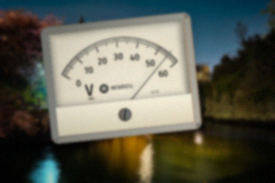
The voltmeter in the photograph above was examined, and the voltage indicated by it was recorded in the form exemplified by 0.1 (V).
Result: 55 (V)
